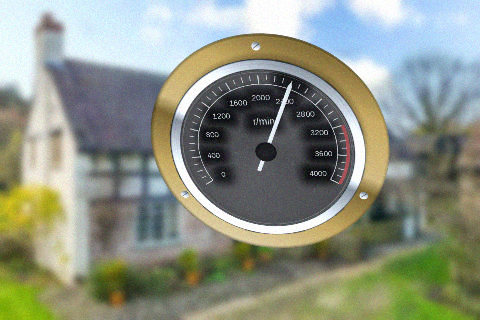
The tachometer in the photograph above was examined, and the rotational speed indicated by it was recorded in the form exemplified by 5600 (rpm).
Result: 2400 (rpm)
